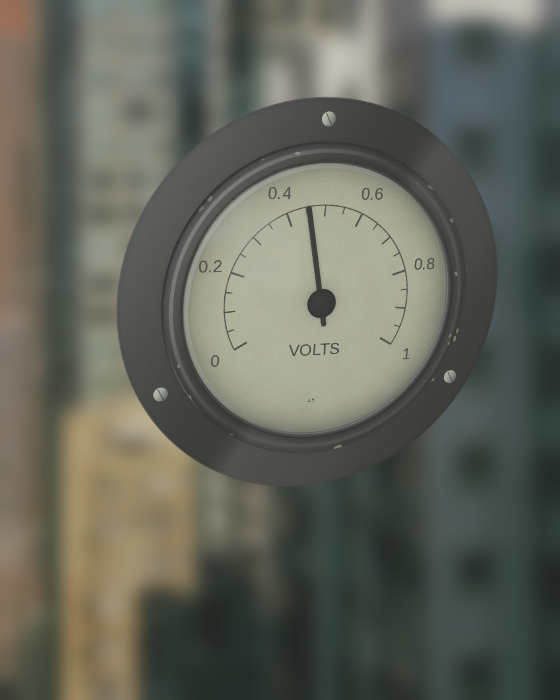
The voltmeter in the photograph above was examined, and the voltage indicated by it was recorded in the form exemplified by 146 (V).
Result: 0.45 (V)
